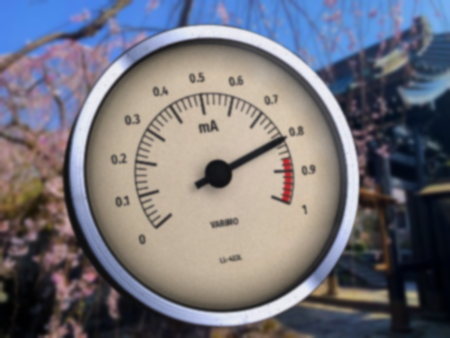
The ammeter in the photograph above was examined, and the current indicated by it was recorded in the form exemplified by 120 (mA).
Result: 0.8 (mA)
